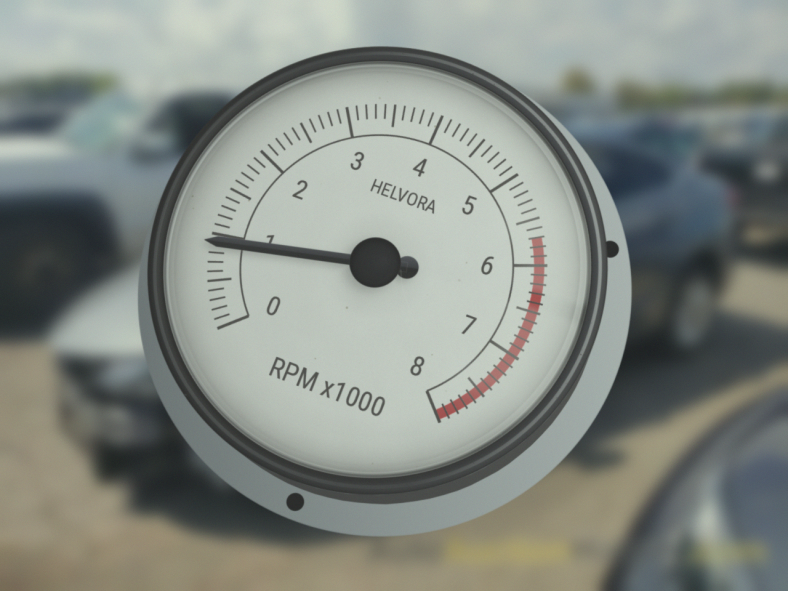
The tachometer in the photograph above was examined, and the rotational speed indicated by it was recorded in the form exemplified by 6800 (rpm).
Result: 900 (rpm)
